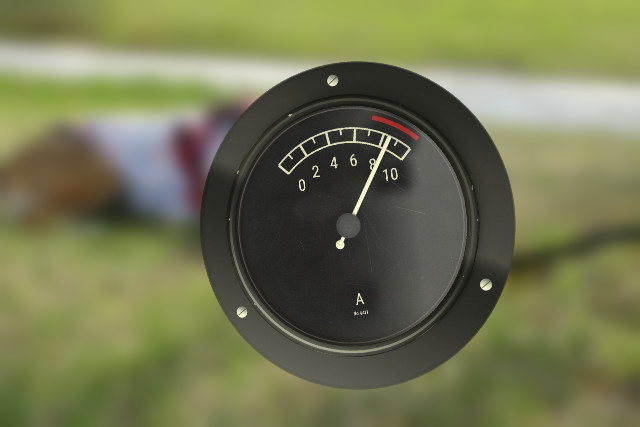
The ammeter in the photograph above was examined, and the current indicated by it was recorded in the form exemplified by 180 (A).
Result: 8.5 (A)
